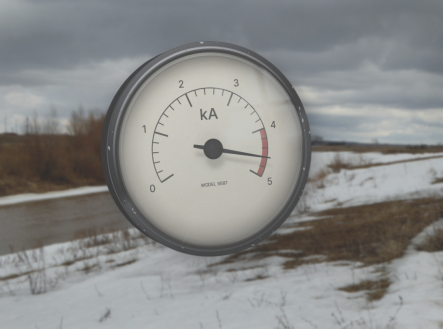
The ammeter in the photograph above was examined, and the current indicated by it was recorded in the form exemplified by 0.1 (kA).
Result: 4.6 (kA)
